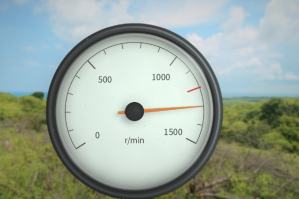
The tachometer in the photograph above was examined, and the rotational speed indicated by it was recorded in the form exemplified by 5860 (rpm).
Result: 1300 (rpm)
